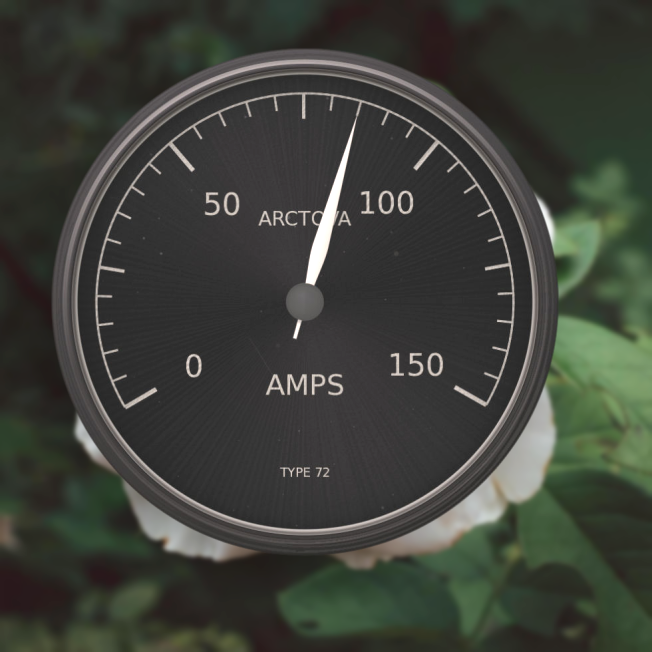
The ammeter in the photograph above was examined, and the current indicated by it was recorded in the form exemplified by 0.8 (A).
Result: 85 (A)
